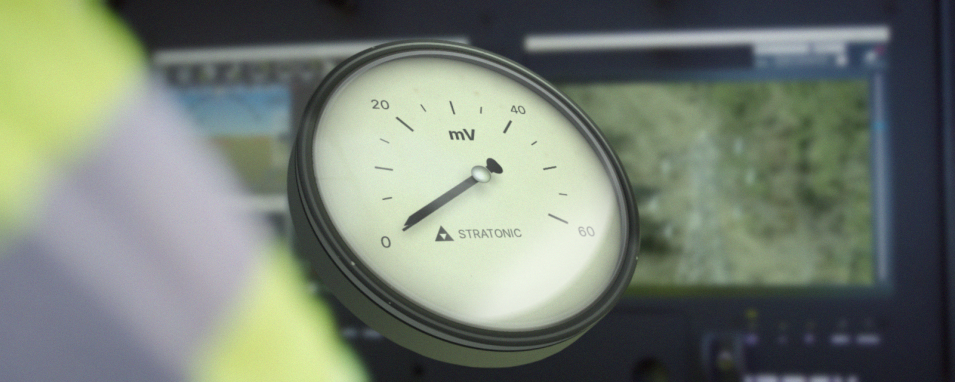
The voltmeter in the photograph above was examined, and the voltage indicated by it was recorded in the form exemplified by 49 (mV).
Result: 0 (mV)
